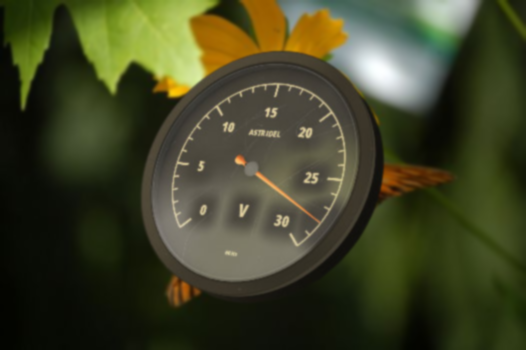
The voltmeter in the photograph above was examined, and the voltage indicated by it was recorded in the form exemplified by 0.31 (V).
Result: 28 (V)
